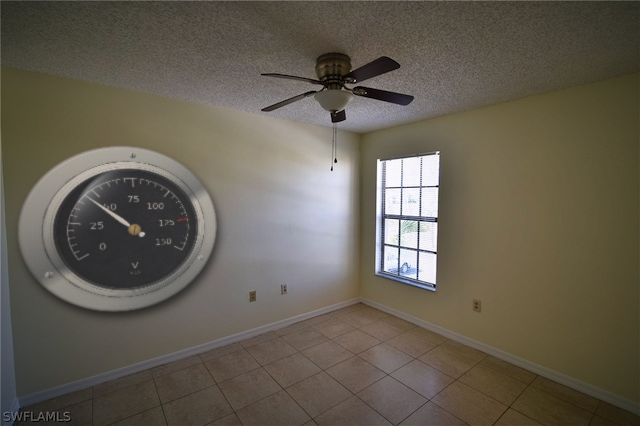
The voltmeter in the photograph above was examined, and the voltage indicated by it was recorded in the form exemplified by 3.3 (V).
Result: 45 (V)
